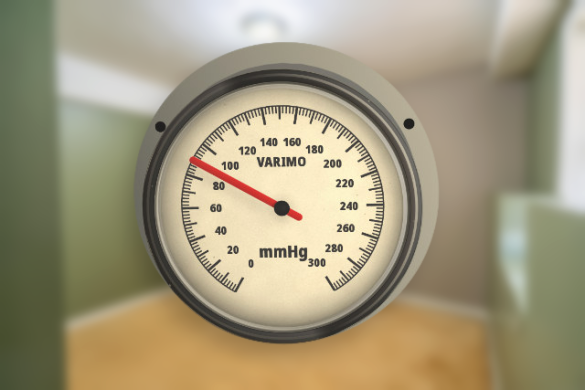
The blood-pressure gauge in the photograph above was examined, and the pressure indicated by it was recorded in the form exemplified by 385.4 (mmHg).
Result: 90 (mmHg)
